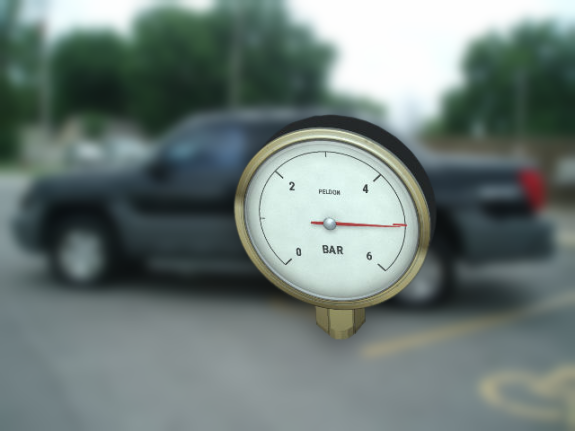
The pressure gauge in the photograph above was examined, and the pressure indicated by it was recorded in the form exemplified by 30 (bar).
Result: 5 (bar)
